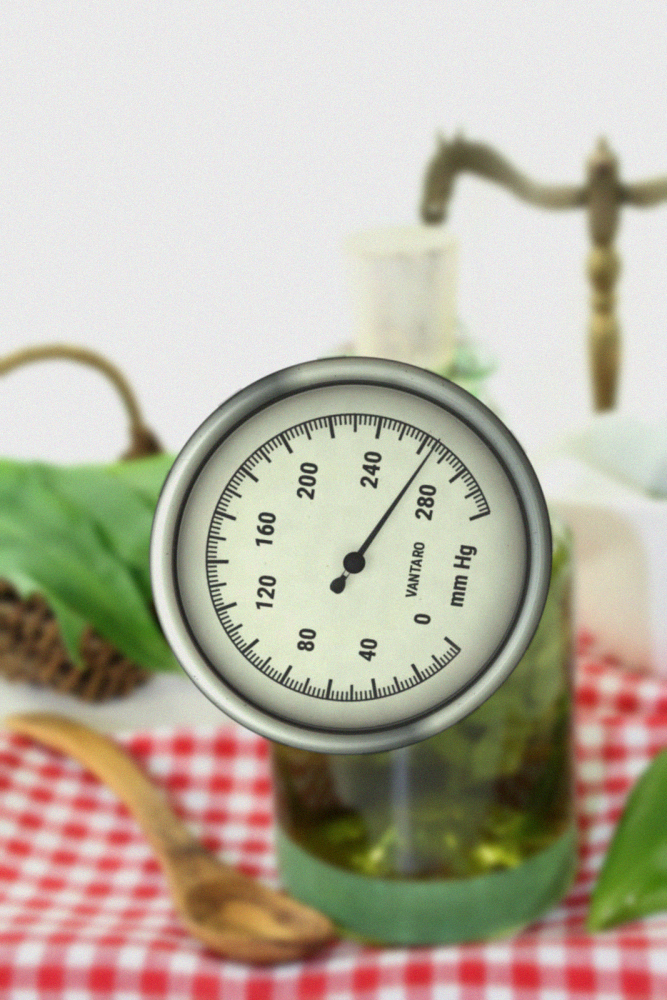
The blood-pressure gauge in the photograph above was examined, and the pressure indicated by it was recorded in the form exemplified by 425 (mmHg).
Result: 264 (mmHg)
